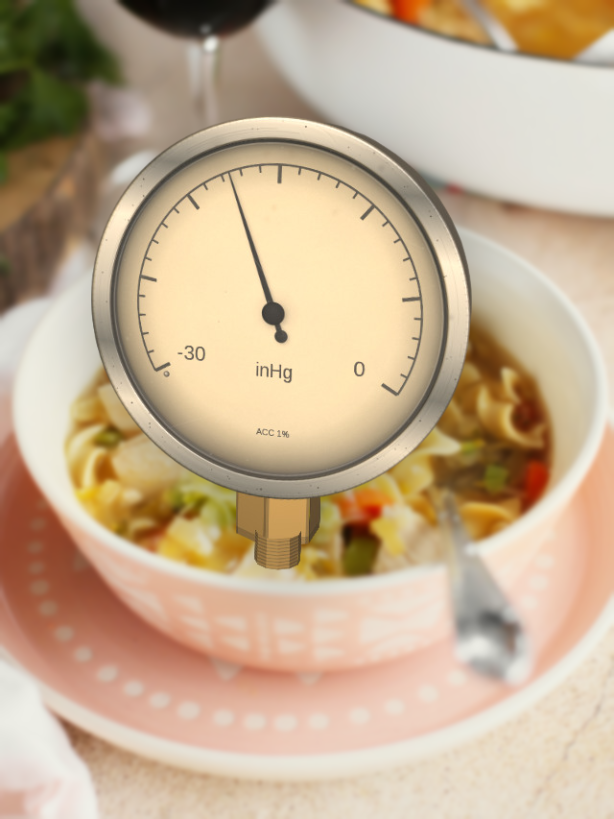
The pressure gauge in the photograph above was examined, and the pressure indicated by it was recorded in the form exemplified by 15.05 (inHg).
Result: -17.5 (inHg)
